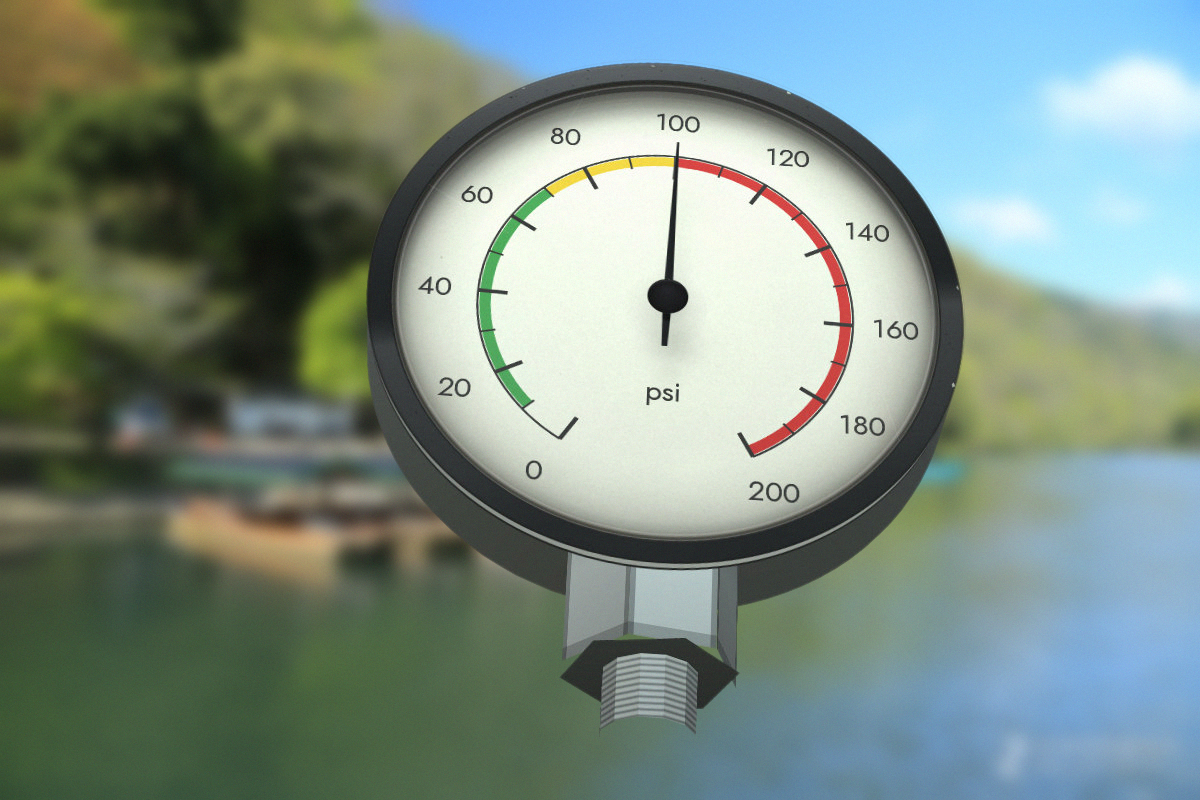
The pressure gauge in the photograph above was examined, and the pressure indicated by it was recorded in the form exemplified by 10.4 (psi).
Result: 100 (psi)
